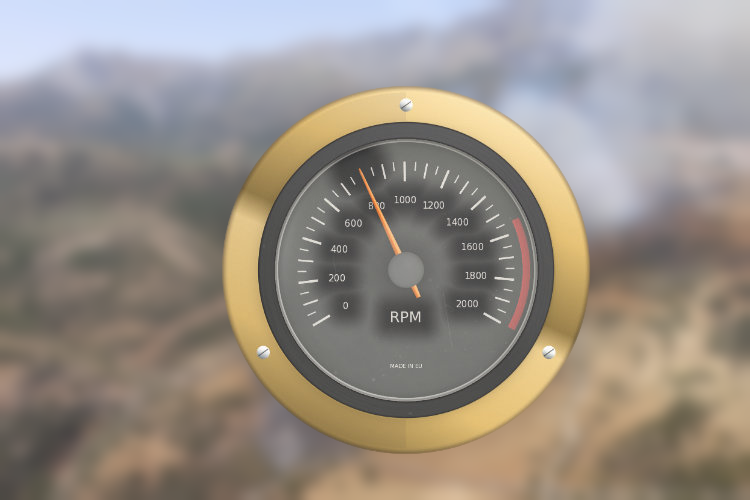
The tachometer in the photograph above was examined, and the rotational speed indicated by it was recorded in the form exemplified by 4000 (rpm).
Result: 800 (rpm)
